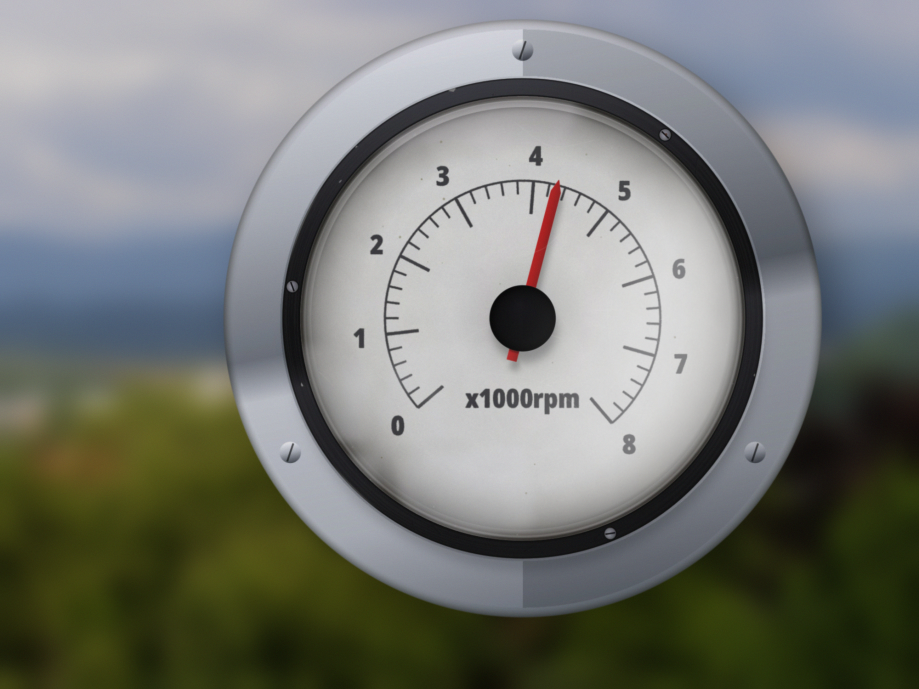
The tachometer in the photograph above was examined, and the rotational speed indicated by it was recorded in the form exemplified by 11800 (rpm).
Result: 4300 (rpm)
